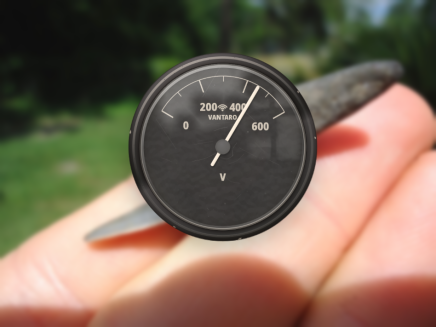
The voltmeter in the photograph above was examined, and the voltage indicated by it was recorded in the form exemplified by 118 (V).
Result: 450 (V)
